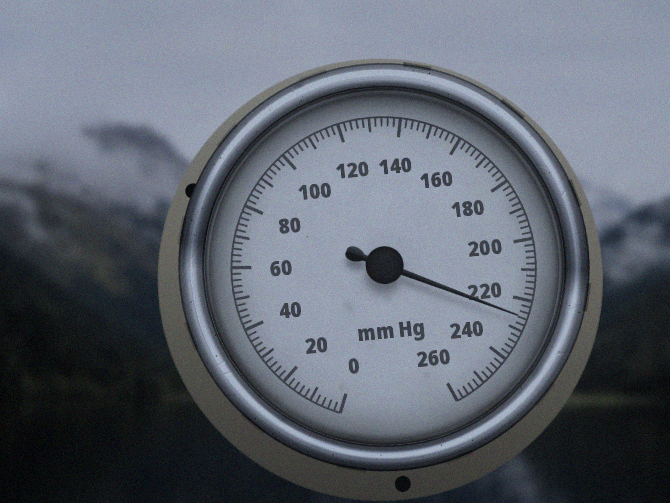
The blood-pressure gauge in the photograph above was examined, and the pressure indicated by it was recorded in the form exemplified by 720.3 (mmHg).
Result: 226 (mmHg)
